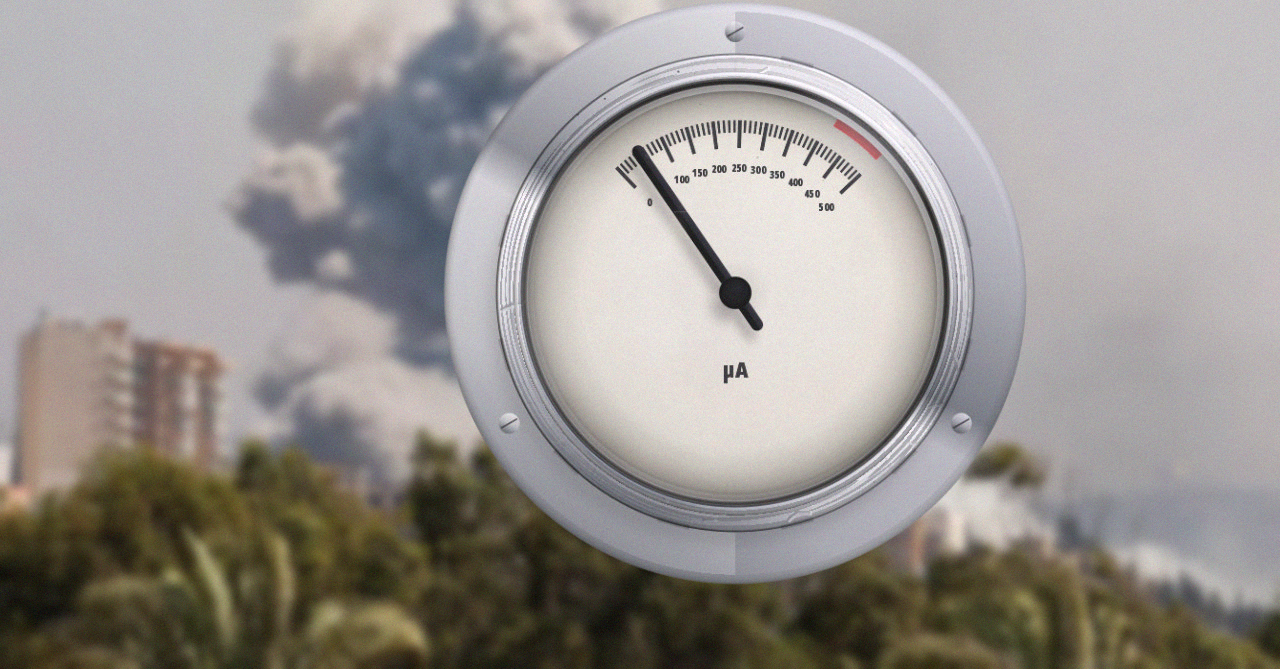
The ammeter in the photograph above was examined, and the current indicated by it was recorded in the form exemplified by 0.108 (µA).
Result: 50 (µA)
